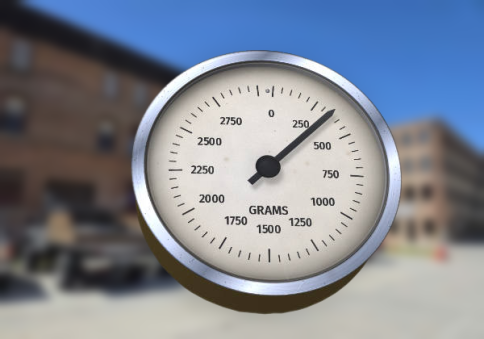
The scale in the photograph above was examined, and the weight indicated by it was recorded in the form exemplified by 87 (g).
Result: 350 (g)
